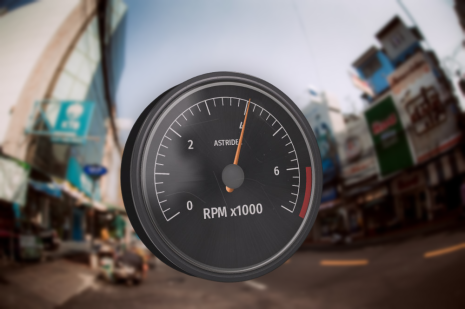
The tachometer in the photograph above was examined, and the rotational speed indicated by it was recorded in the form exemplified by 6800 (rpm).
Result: 4000 (rpm)
